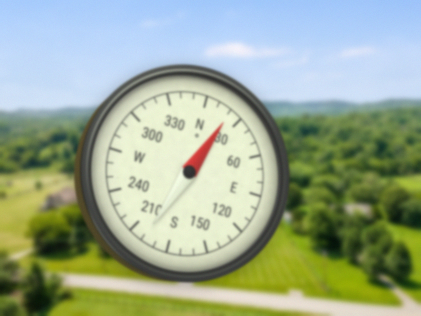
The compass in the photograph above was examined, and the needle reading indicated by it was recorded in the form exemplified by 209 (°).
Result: 20 (°)
